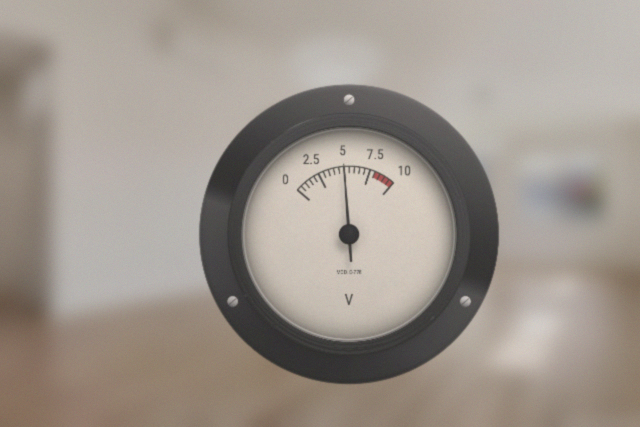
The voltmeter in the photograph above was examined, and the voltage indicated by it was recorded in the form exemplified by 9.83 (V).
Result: 5 (V)
